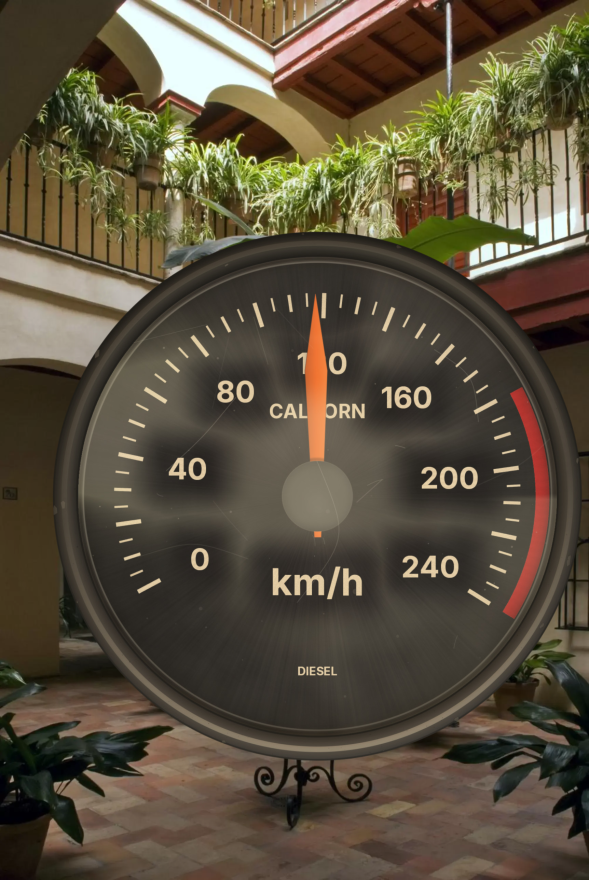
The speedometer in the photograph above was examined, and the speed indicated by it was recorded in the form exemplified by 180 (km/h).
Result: 117.5 (km/h)
